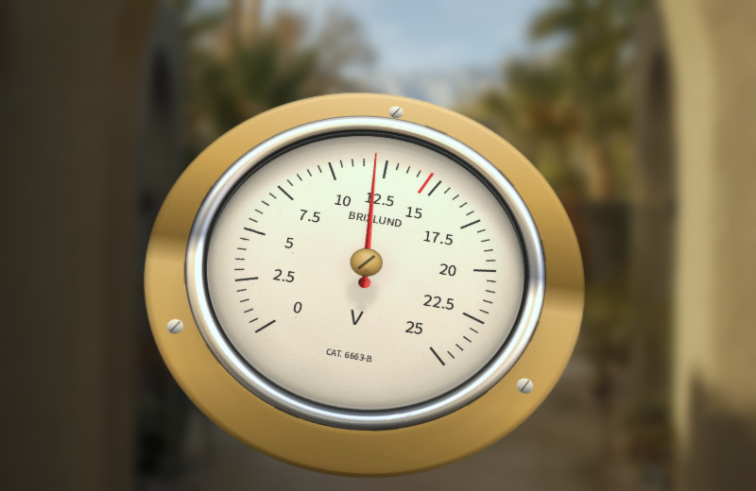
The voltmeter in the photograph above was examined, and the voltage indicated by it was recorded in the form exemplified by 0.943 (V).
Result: 12 (V)
